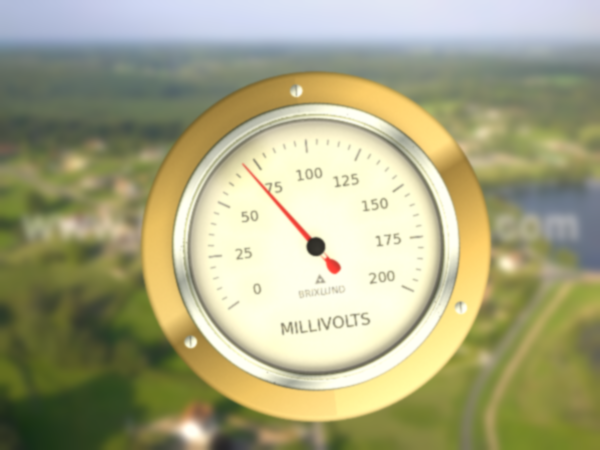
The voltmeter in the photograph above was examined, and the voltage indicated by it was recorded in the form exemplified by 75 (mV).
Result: 70 (mV)
